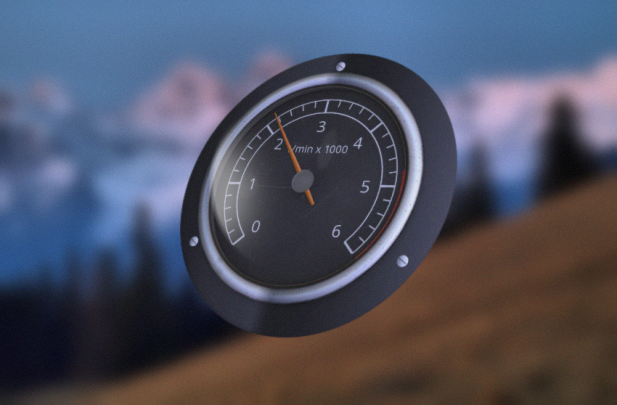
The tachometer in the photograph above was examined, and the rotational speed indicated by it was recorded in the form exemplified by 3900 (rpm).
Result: 2200 (rpm)
